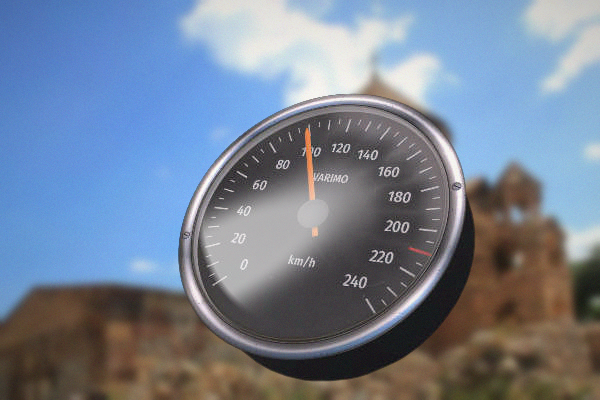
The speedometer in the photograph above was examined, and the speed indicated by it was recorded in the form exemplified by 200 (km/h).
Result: 100 (km/h)
